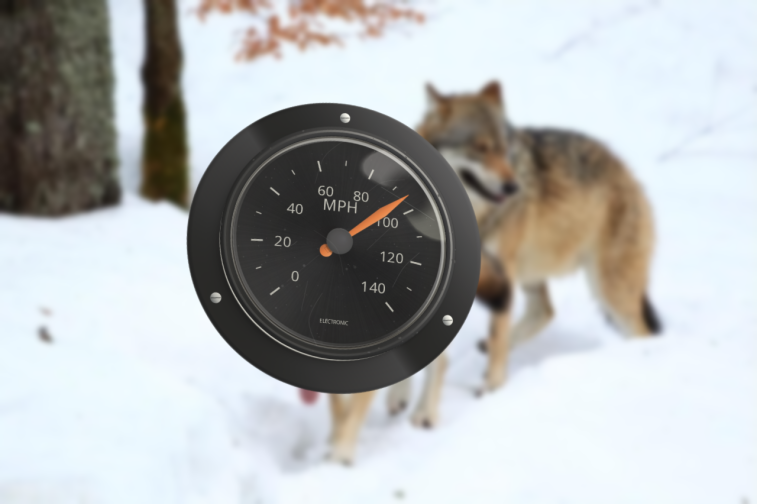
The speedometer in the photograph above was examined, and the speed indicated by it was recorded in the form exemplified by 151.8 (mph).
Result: 95 (mph)
